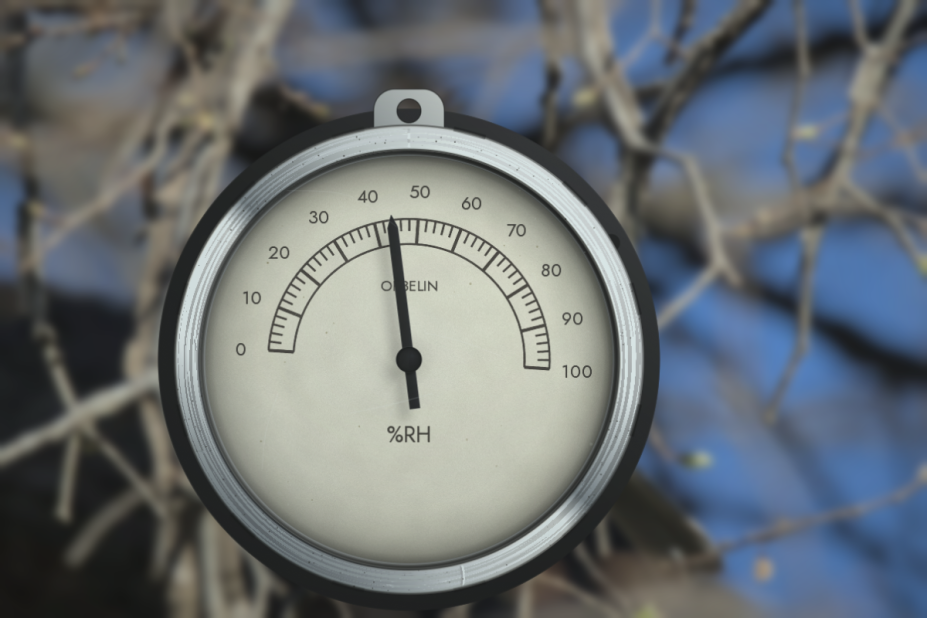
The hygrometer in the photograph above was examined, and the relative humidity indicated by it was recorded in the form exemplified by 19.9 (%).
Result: 44 (%)
